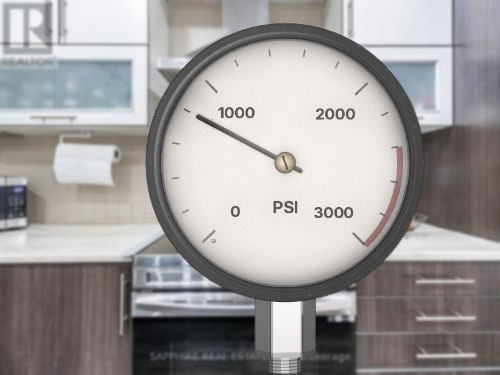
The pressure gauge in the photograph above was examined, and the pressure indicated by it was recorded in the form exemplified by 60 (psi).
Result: 800 (psi)
